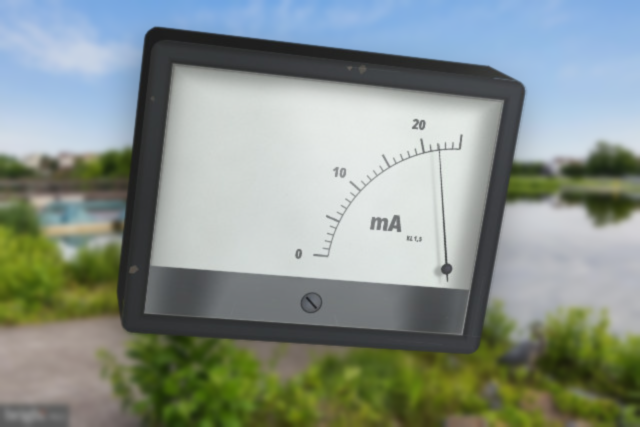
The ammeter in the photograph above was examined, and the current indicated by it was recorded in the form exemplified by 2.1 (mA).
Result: 22 (mA)
